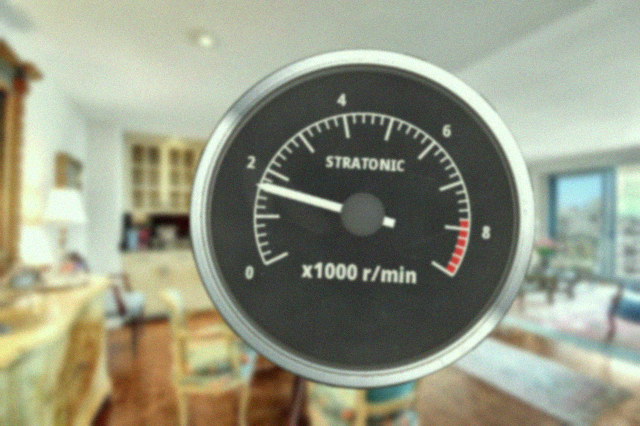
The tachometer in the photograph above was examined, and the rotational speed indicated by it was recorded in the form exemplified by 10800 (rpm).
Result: 1600 (rpm)
